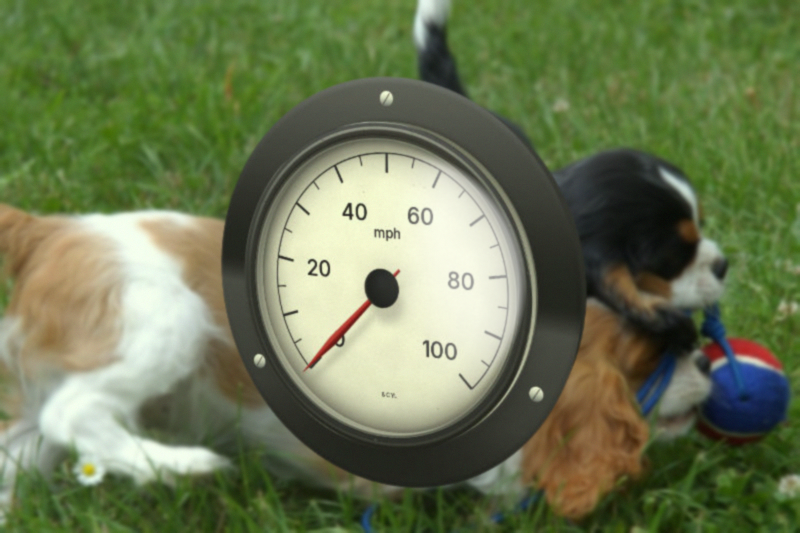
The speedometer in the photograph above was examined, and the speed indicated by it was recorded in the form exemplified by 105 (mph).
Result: 0 (mph)
